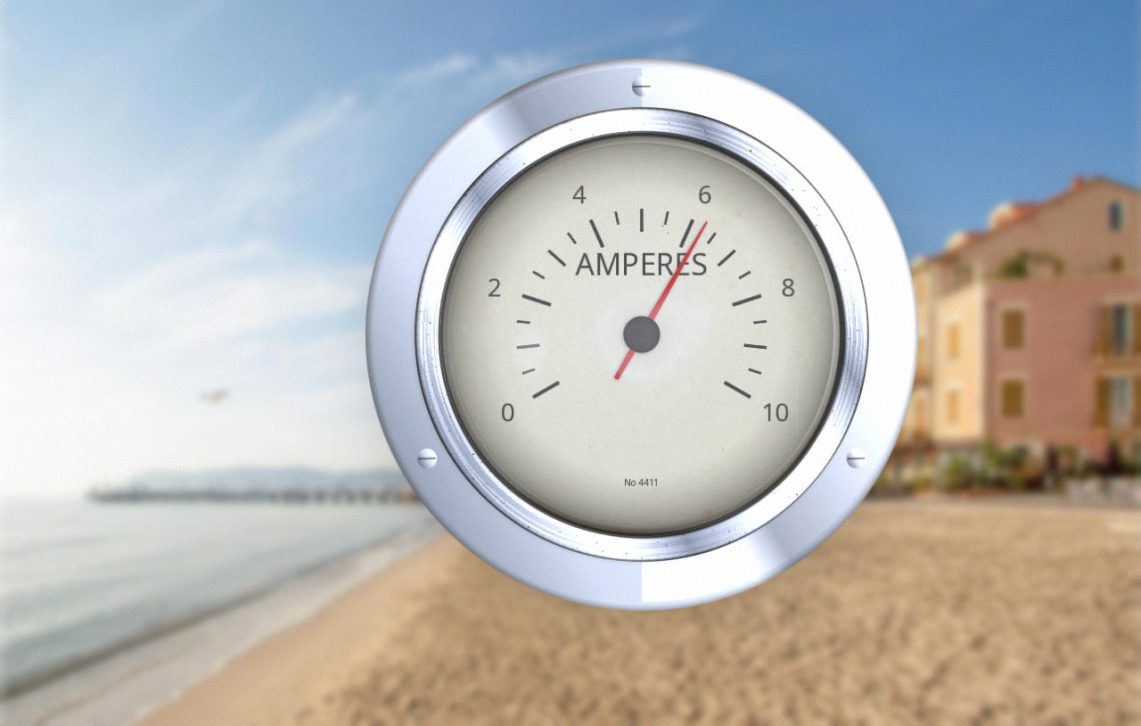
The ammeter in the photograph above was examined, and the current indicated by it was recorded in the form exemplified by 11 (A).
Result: 6.25 (A)
